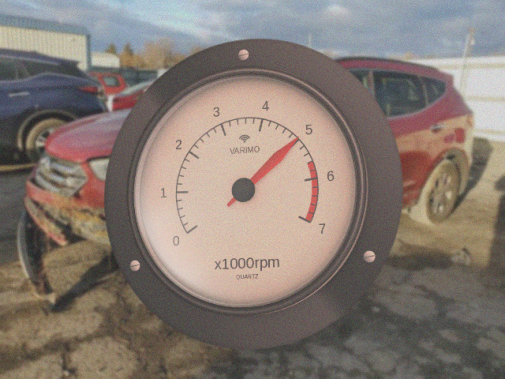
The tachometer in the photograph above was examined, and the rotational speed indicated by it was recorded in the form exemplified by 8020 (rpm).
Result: 5000 (rpm)
